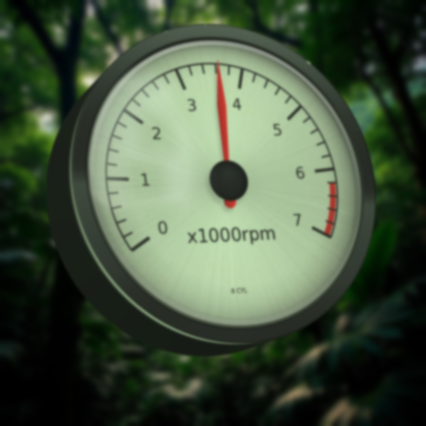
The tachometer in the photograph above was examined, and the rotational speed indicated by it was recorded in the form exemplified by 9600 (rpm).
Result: 3600 (rpm)
